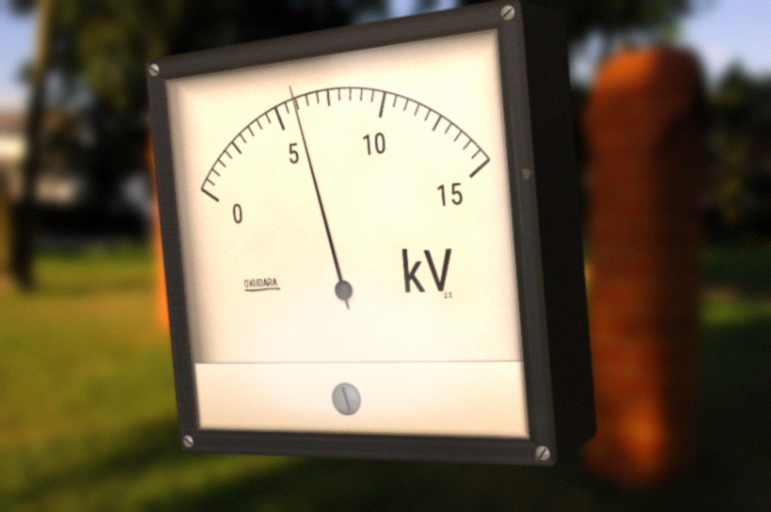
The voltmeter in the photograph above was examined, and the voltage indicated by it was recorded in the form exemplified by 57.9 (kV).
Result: 6 (kV)
